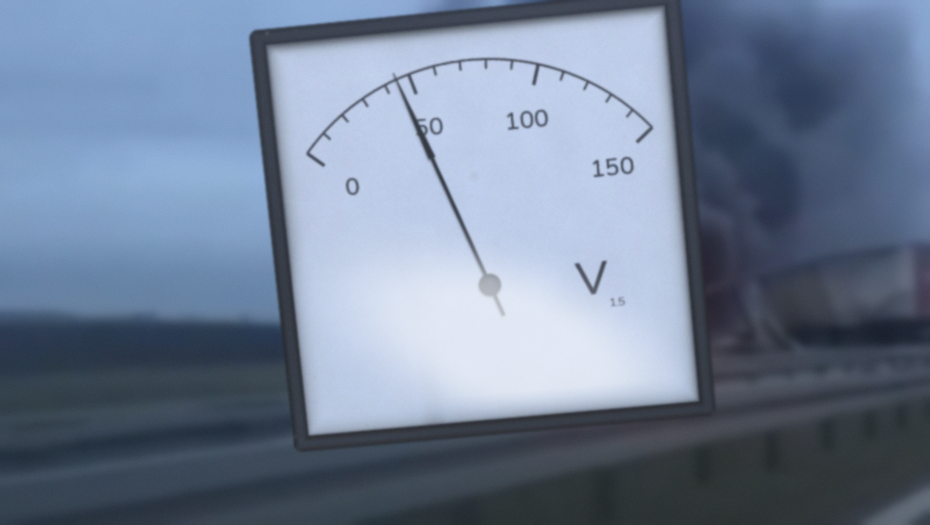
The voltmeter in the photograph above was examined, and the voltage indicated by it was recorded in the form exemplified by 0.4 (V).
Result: 45 (V)
